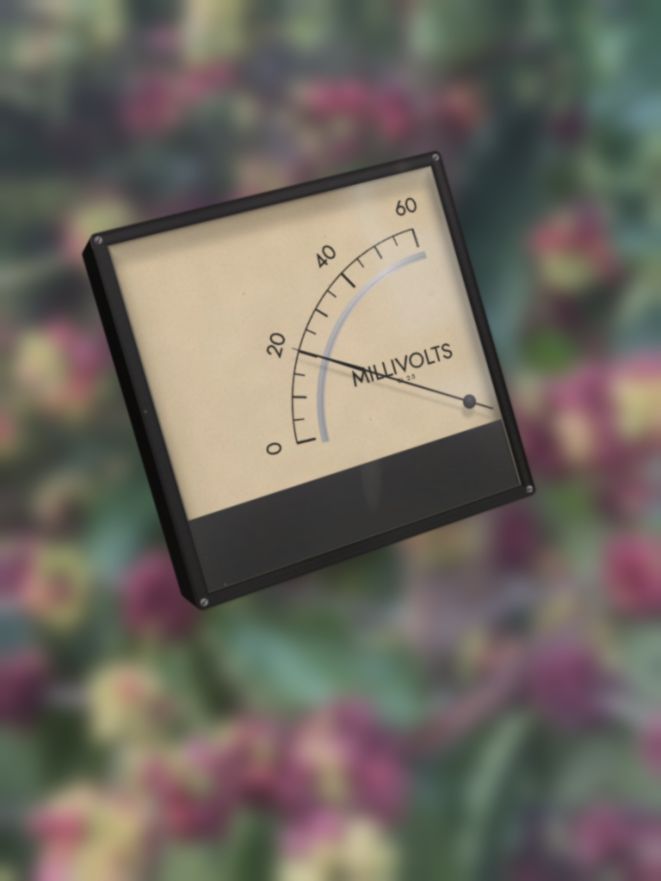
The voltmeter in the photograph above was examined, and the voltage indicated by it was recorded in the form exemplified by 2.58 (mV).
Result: 20 (mV)
